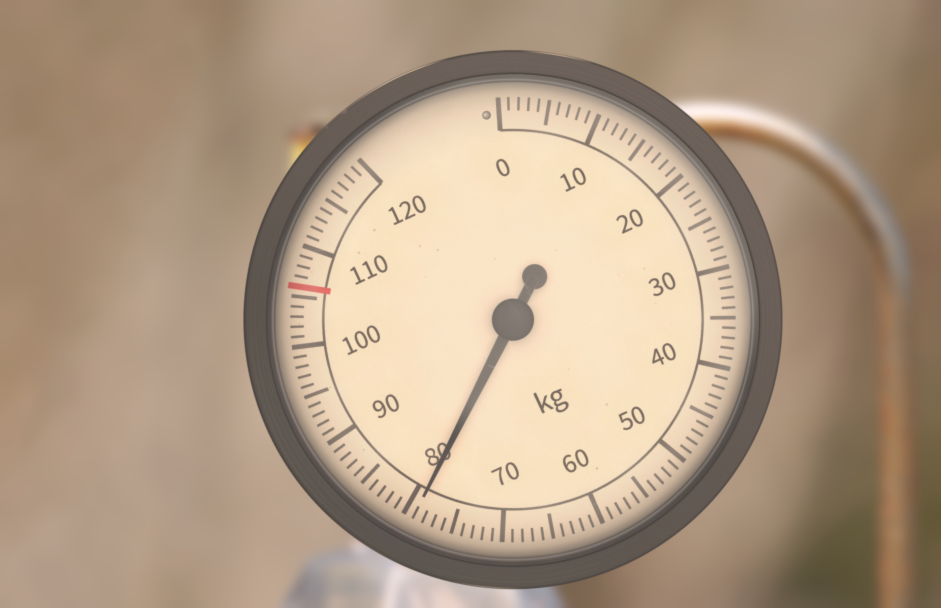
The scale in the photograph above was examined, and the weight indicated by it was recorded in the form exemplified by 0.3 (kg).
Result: 79 (kg)
